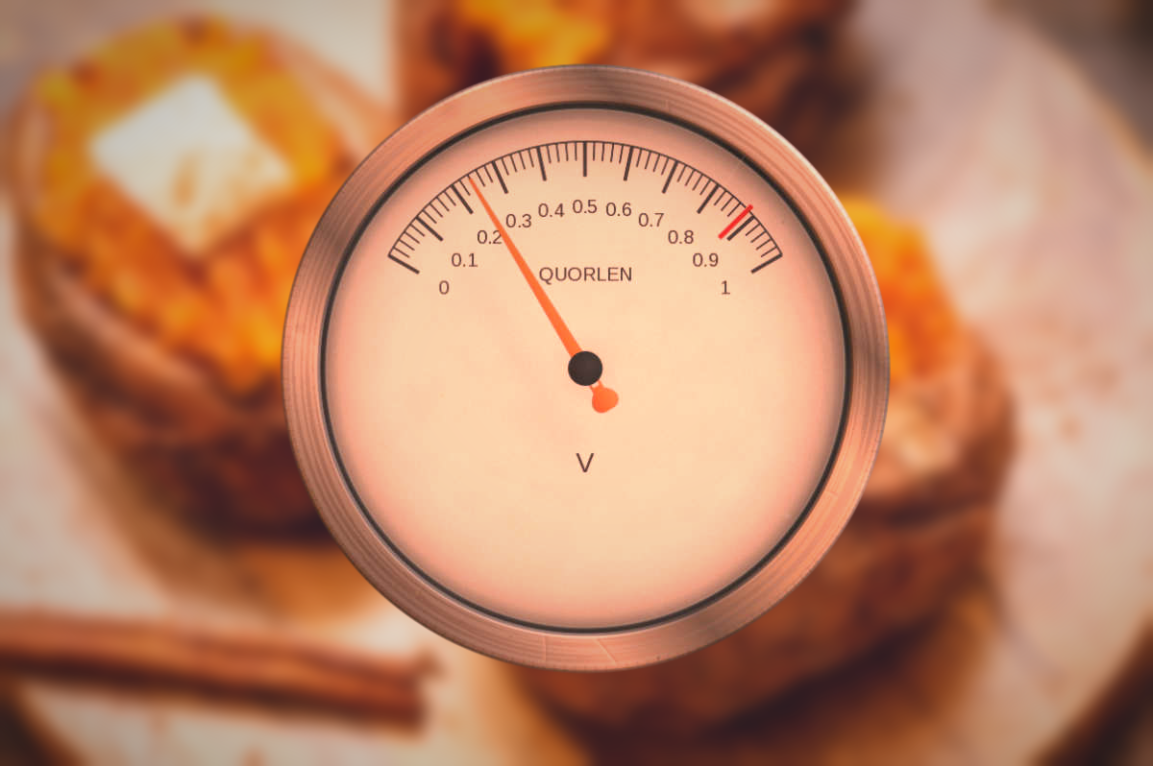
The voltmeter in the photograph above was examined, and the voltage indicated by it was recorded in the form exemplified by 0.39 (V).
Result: 0.24 (V)
